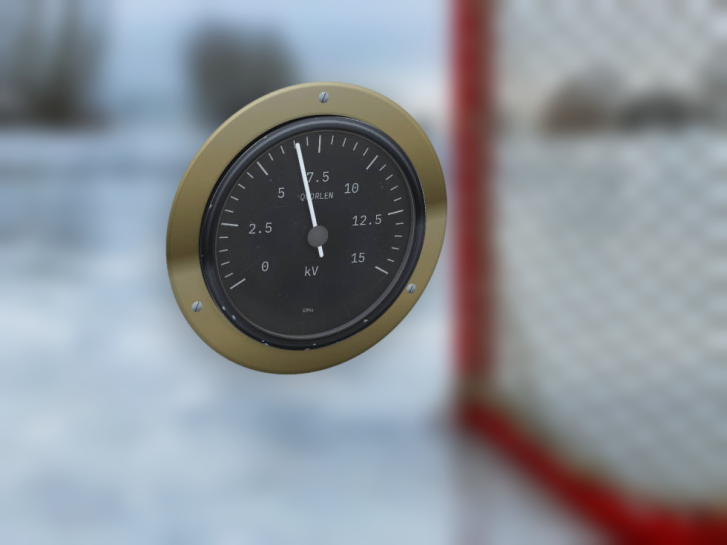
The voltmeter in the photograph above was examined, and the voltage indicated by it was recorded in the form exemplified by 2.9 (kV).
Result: 6.5 (kV)
